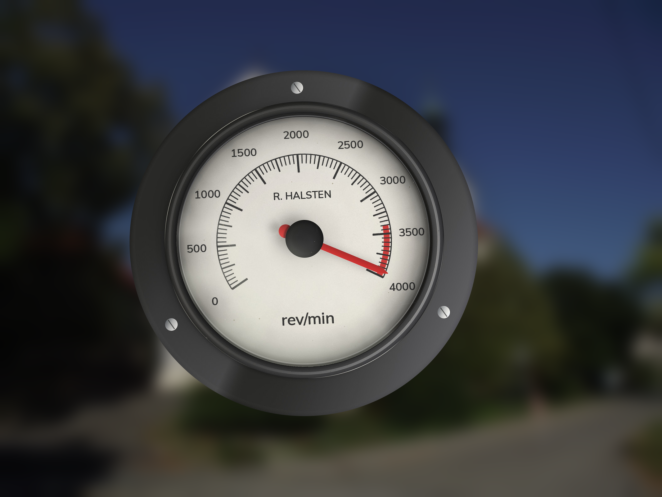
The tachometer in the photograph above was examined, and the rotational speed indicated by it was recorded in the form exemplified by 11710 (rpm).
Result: 3950 (rpm)
